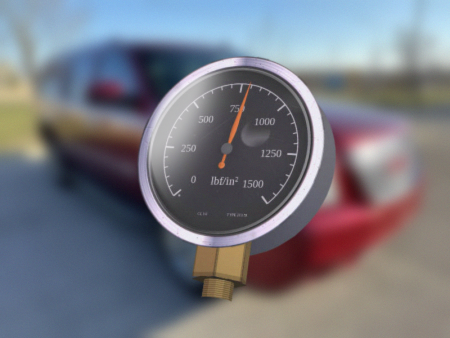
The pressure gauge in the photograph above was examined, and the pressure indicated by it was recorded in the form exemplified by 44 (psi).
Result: 800 (psi)
